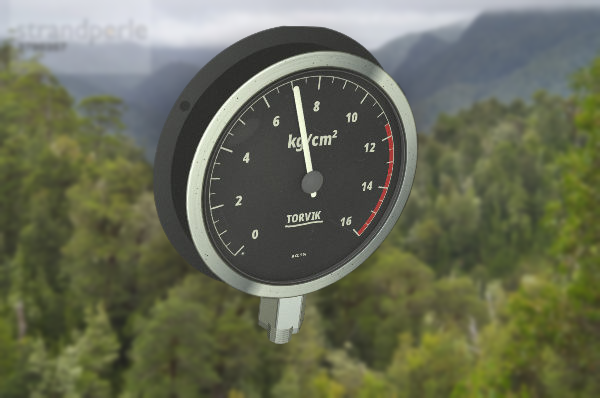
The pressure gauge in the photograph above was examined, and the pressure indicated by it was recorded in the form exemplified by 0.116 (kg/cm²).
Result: 7 (kg/cm²)
